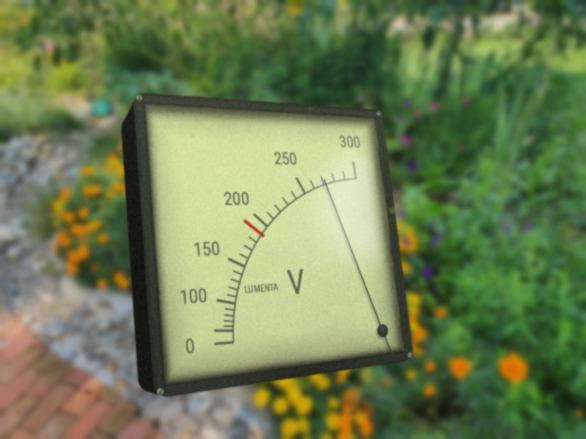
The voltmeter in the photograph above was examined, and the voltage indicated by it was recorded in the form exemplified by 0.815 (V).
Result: 270 (V)
